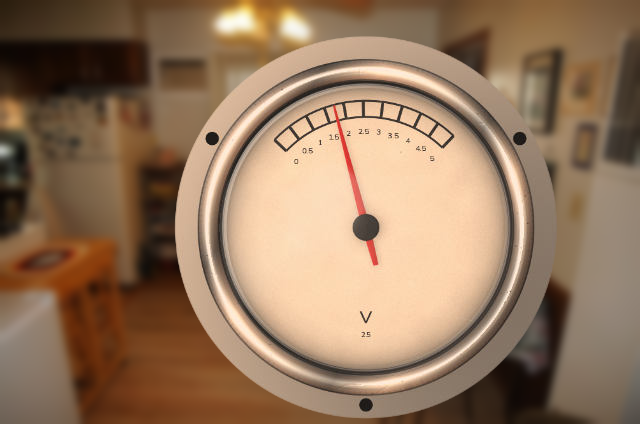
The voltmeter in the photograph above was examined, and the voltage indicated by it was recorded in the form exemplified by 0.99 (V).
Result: 1.75 (V)
